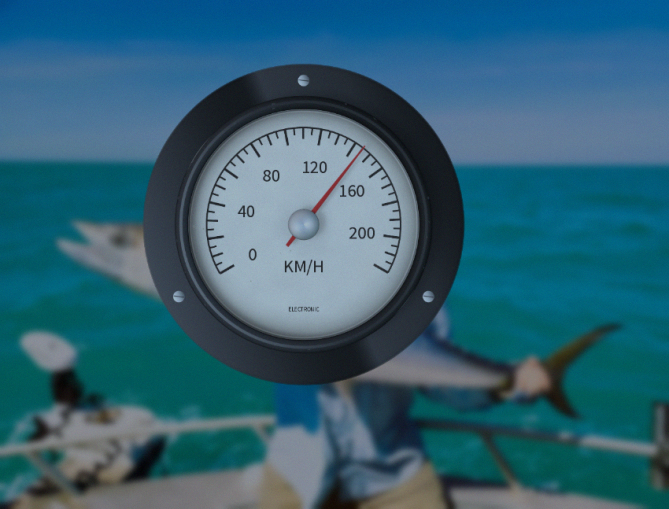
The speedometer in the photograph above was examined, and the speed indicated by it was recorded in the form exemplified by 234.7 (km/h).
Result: 145 (km/h)
